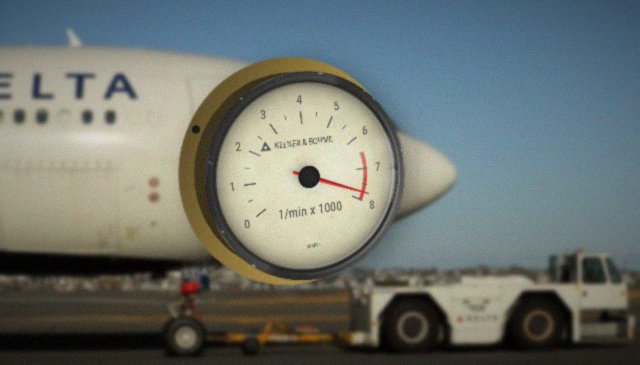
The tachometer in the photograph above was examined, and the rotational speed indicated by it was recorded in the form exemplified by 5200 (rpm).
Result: 7750 (rpm)
